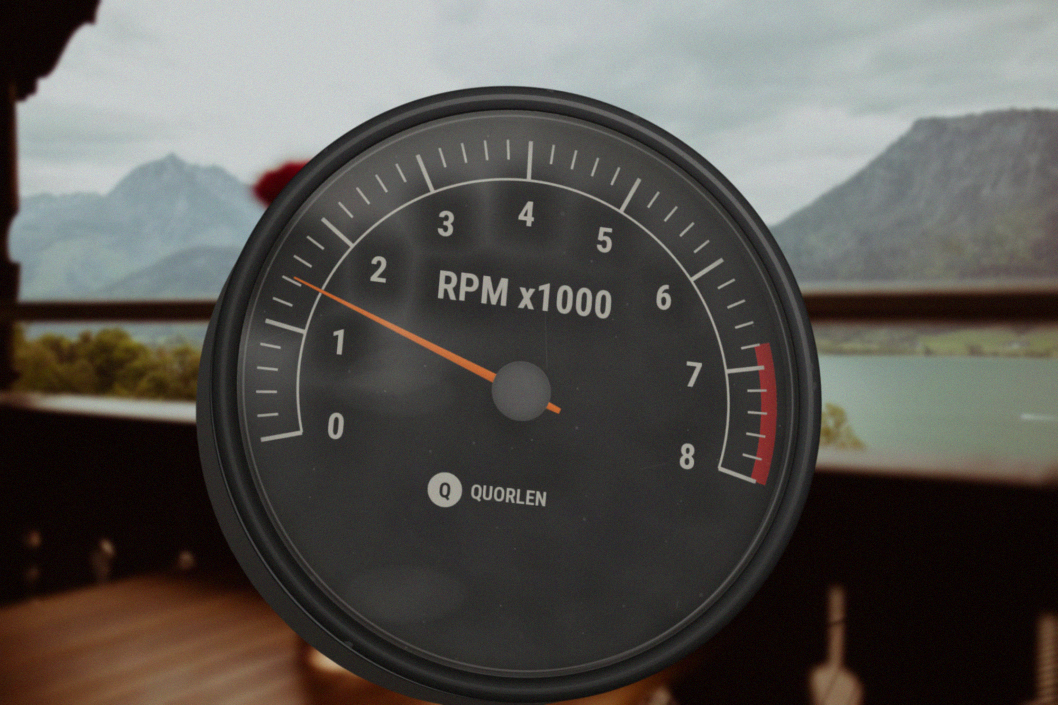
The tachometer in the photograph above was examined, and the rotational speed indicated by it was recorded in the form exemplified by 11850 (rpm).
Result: 1400 (rpm)
